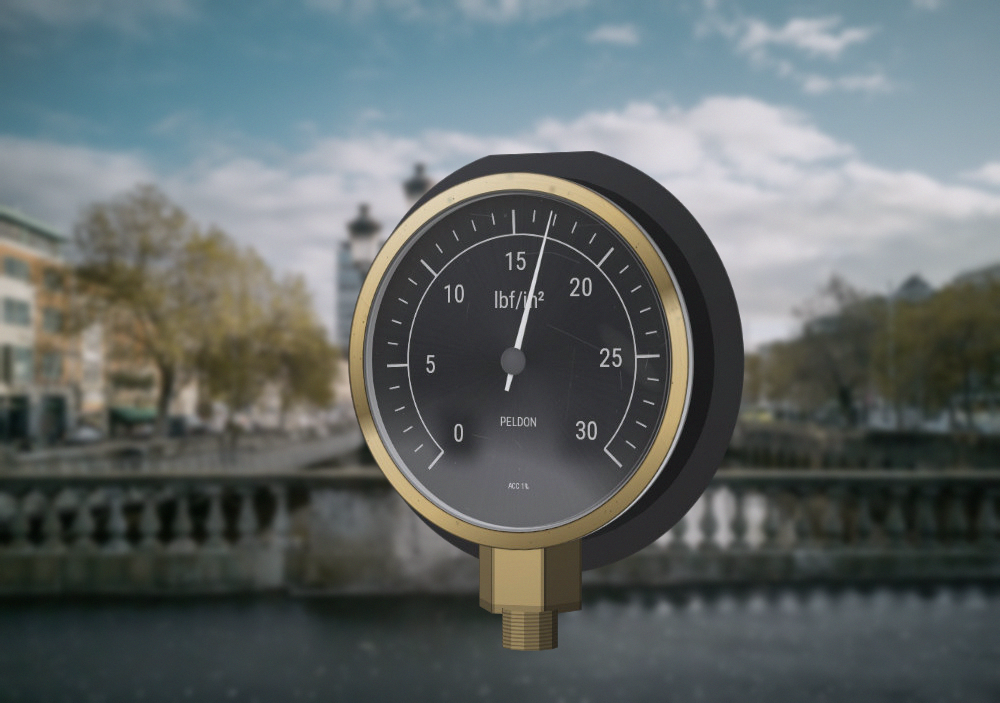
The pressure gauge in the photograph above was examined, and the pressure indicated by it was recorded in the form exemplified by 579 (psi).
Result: 17 (psi)
